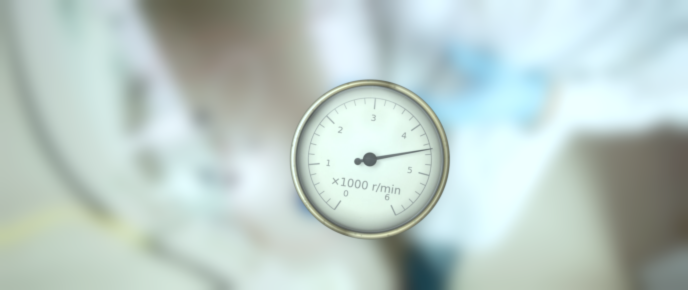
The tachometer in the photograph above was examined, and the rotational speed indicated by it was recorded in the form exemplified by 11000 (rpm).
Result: 4500 (rpm)
